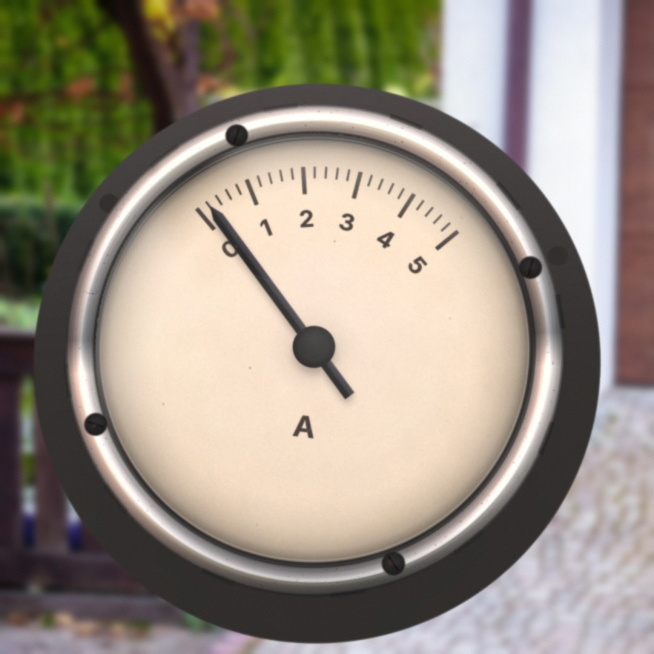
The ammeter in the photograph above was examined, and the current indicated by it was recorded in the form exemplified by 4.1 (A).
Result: 0.2 (A)
